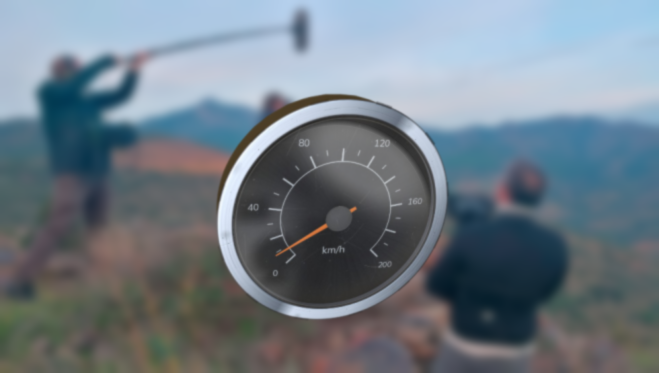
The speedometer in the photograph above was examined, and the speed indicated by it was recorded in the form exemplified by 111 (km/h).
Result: 10 (km/h)
